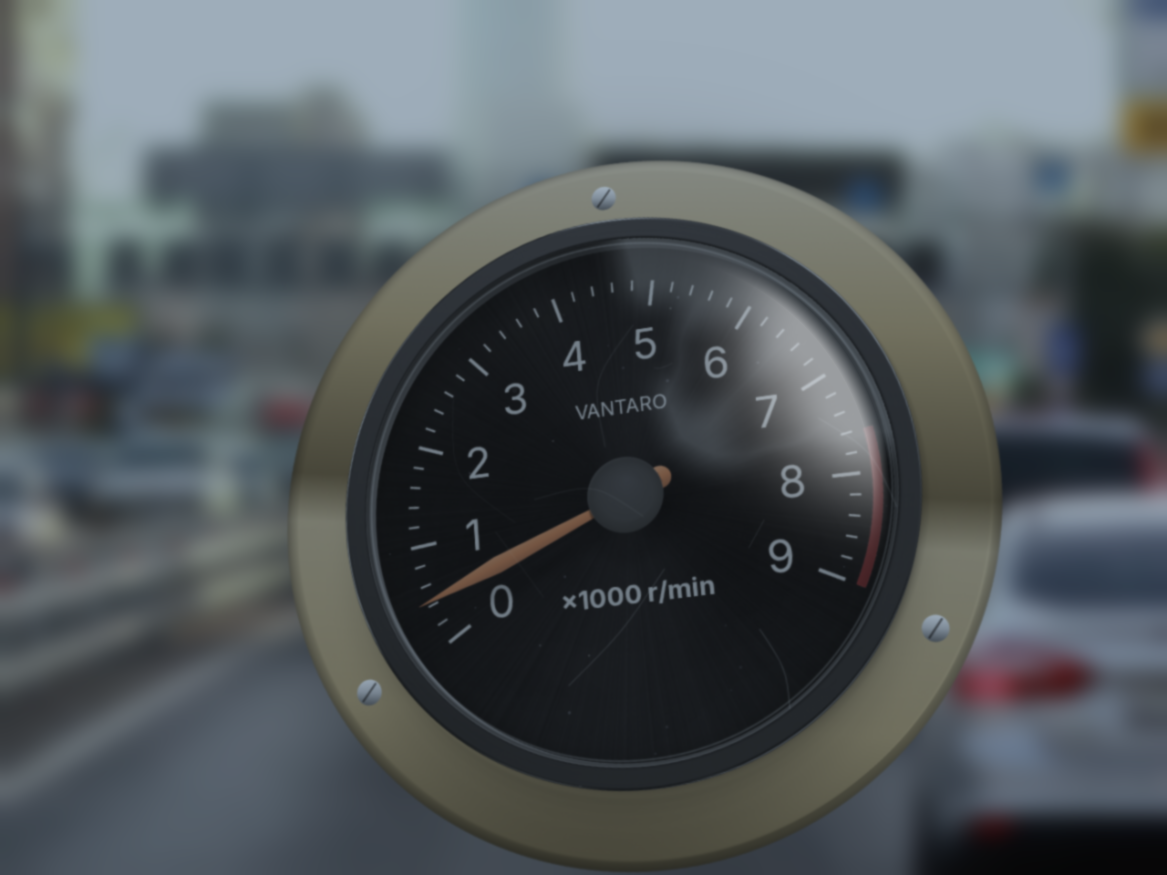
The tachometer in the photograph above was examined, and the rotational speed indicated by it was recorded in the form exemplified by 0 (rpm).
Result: 400 (rpm)
